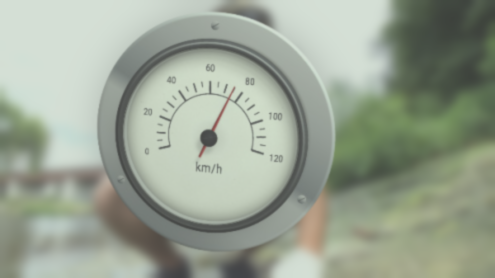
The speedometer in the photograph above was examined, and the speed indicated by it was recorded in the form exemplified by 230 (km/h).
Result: 75 (km/h)
